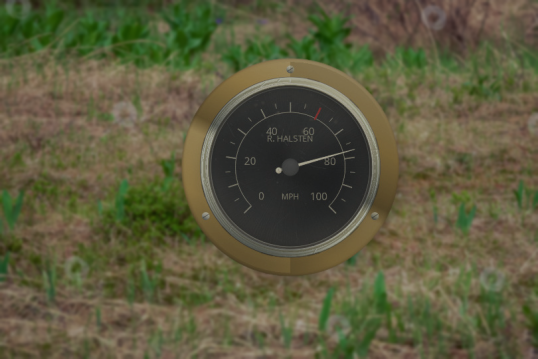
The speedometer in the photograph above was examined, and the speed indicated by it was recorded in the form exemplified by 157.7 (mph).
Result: 77.5 (mph)
